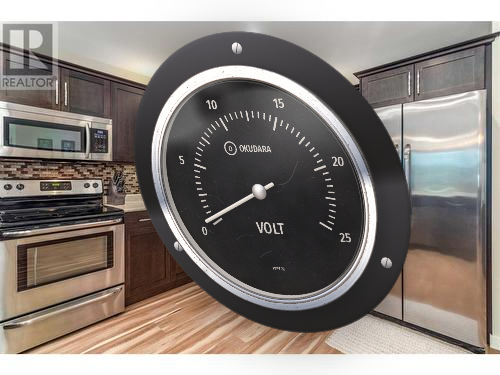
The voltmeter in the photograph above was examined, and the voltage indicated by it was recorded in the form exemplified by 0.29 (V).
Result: 0.5 (V)
